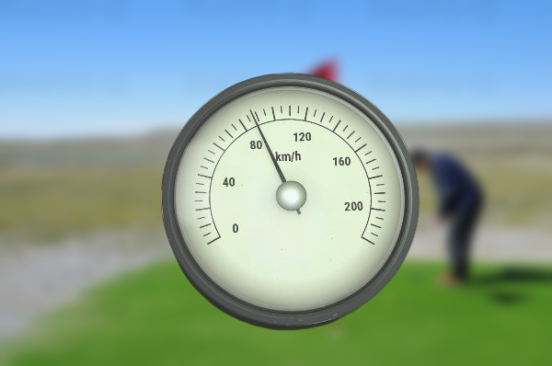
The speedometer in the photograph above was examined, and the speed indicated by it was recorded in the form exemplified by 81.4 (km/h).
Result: 87.5 (km/h)
